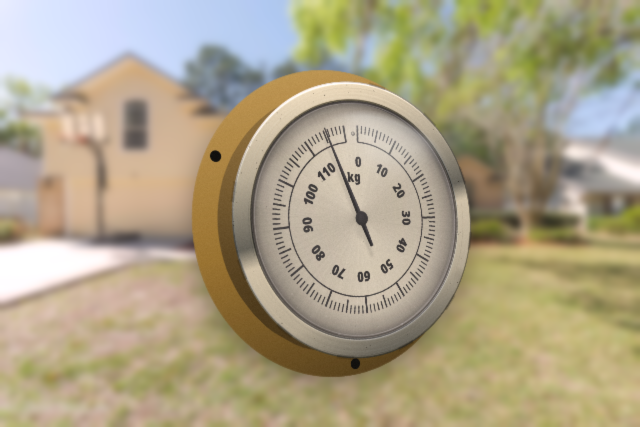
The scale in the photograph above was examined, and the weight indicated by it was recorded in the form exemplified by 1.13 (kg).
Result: 115 (kg)
